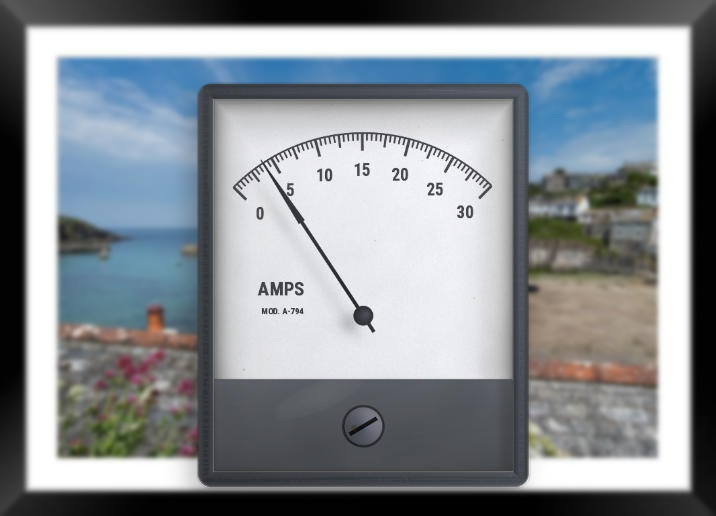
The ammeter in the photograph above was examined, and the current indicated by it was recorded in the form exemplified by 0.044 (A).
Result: 4 (A)
